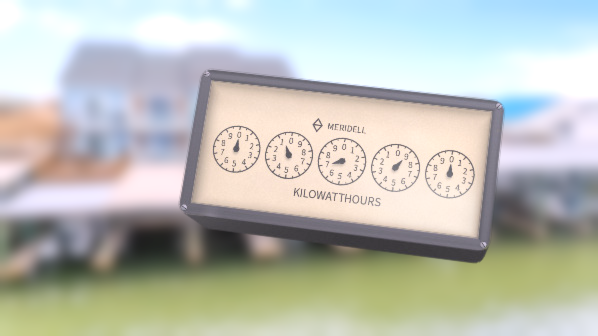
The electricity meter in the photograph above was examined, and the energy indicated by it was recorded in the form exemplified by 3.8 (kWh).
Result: 690 (kWh)
